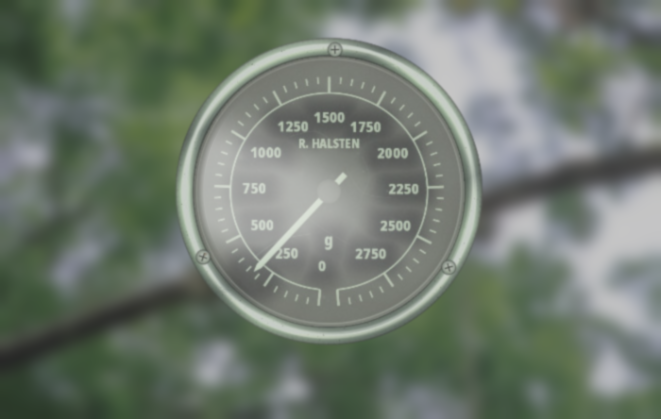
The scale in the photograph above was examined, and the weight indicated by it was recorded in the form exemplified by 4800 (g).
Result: 325 (g)
